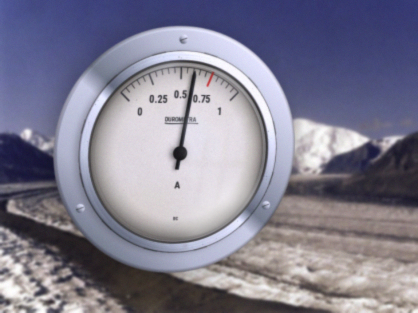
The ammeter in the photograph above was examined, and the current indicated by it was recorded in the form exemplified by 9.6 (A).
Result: 0.6 (A)
